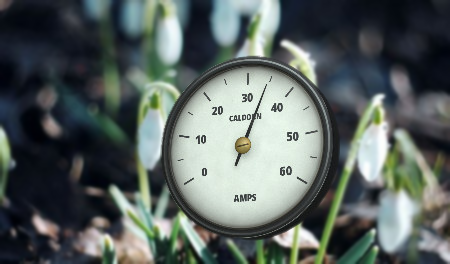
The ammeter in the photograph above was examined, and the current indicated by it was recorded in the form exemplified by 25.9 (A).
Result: 35 (A)
